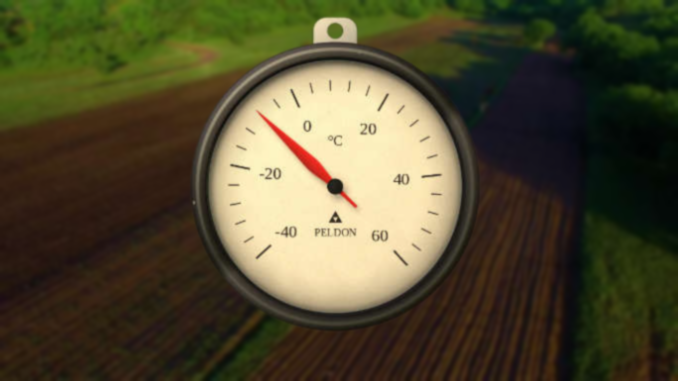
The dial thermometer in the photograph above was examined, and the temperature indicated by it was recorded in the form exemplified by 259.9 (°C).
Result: -8 (°C)
